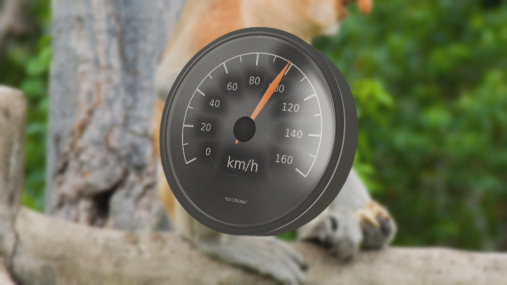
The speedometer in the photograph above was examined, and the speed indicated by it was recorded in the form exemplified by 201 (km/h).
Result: 100 (km/h)
